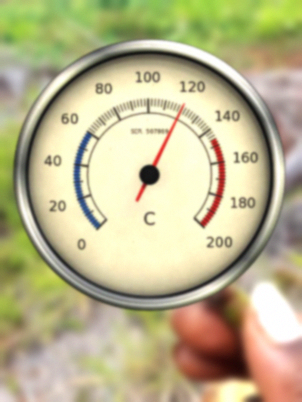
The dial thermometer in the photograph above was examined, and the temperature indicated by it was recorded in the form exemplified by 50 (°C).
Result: 120 (°C)
